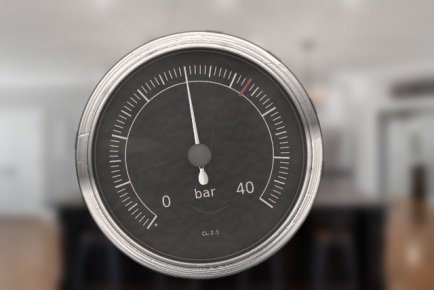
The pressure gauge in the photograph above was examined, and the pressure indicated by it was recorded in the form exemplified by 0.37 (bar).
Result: 20 (bar)
